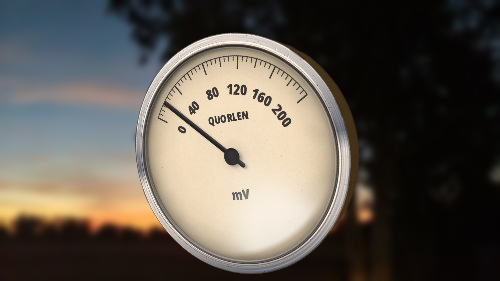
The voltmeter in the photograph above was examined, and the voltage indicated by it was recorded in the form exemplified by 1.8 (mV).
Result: 20 (mV)
